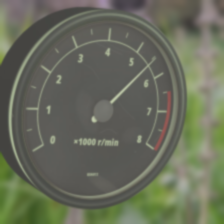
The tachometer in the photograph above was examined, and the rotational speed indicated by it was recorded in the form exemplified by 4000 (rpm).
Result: 5500 (rpm)
